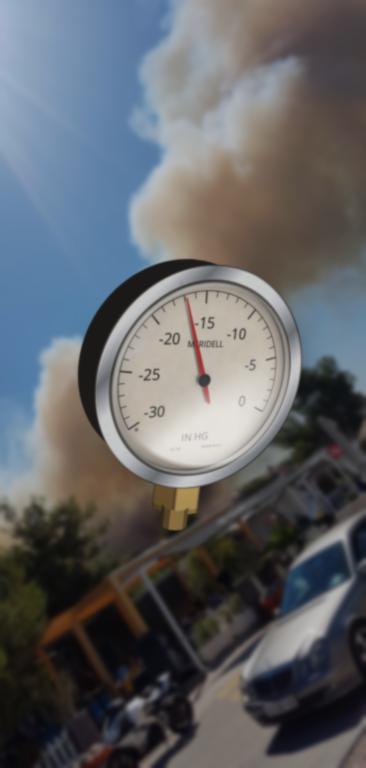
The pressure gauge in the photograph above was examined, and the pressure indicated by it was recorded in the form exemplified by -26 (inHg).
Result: -17 (inHg)
